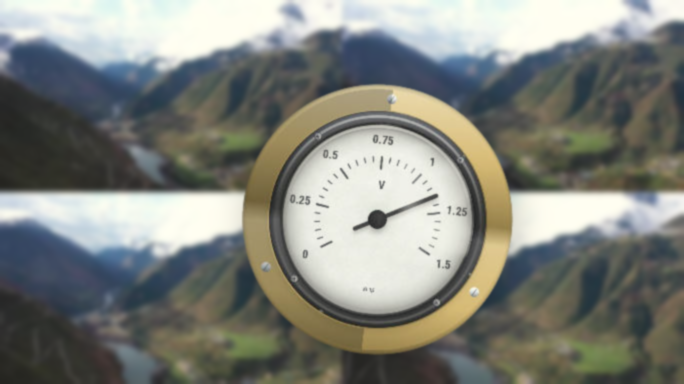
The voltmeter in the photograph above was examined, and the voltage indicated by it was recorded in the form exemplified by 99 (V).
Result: 1.15 (V)
